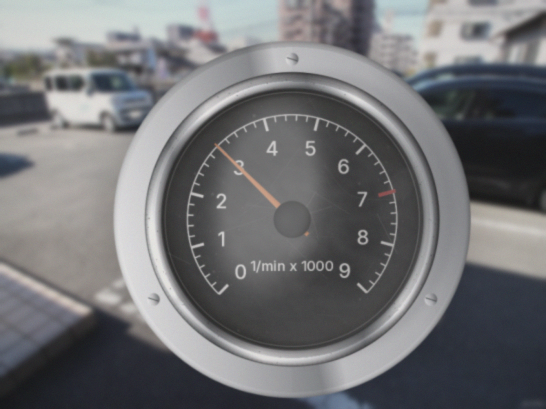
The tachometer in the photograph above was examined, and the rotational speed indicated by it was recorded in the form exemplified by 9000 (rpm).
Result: 3000 (rpm)
